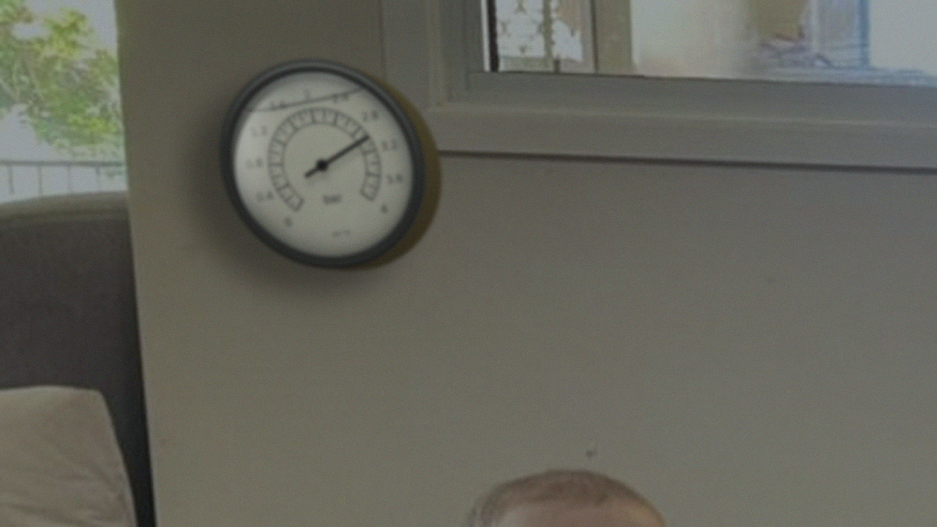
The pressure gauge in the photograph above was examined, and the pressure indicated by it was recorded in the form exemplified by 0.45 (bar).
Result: 3 (bar)
